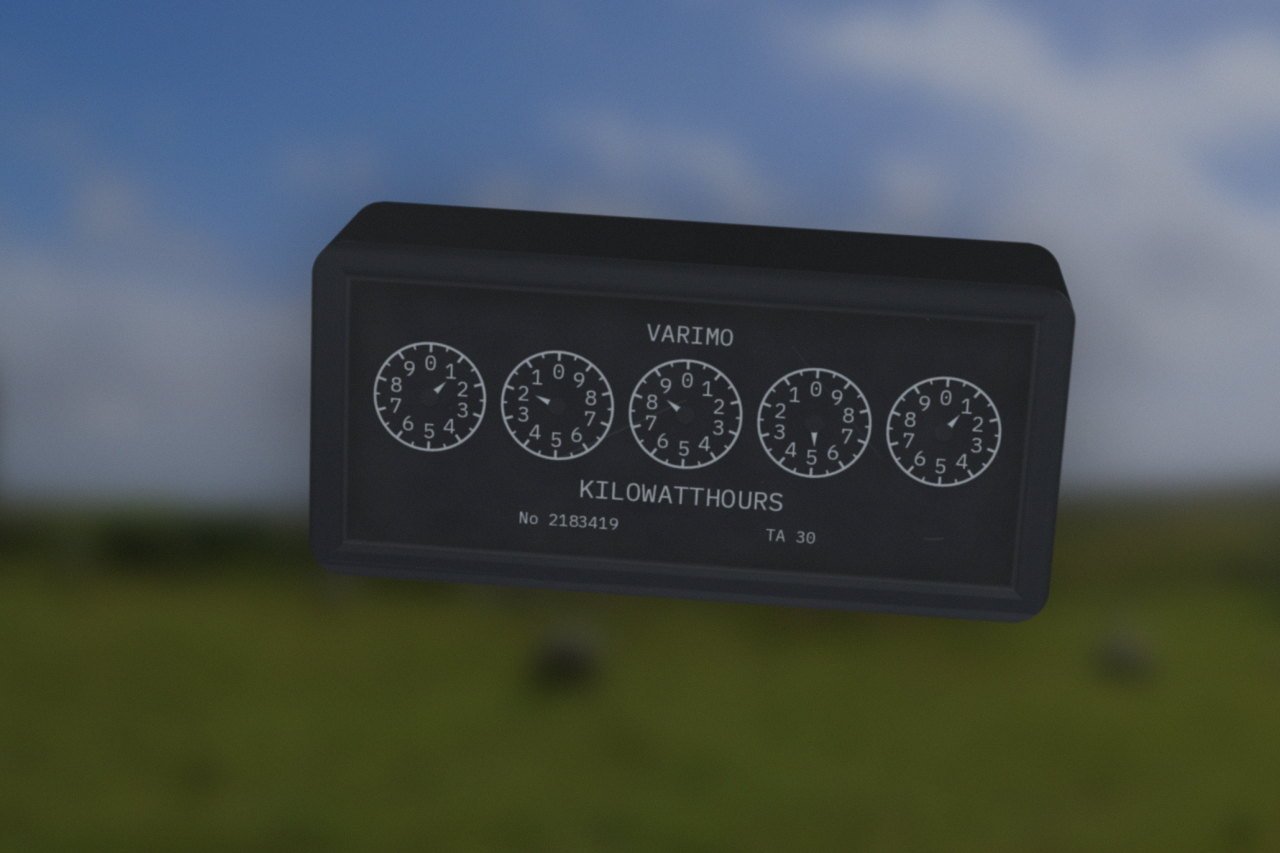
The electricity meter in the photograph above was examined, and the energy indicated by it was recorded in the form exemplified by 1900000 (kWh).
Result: 11851 (kWh)
